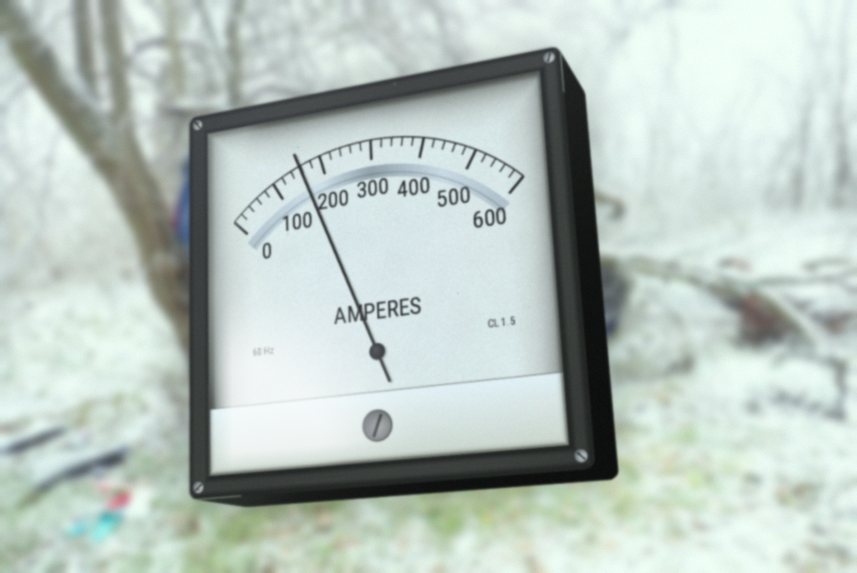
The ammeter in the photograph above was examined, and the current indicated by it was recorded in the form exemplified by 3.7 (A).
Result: 160 (A)
